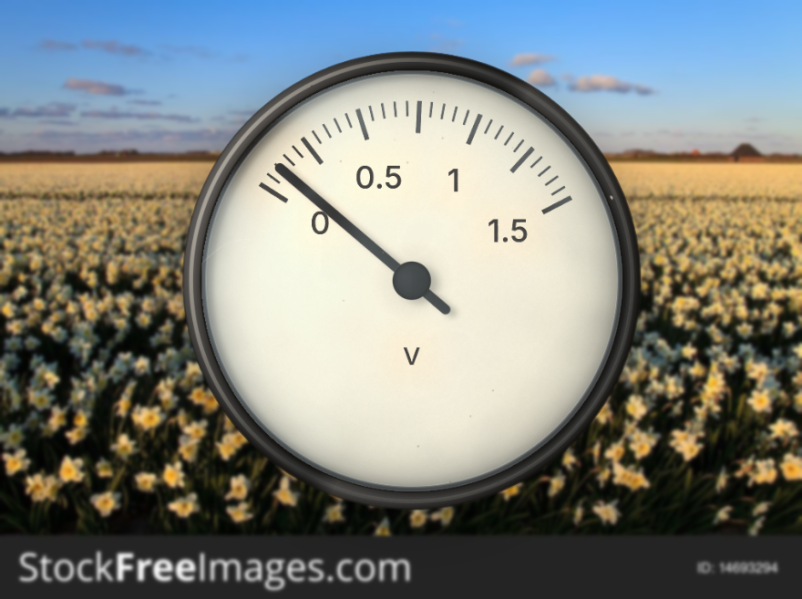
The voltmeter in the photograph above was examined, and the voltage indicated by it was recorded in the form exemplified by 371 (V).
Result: 0.1 (V)
